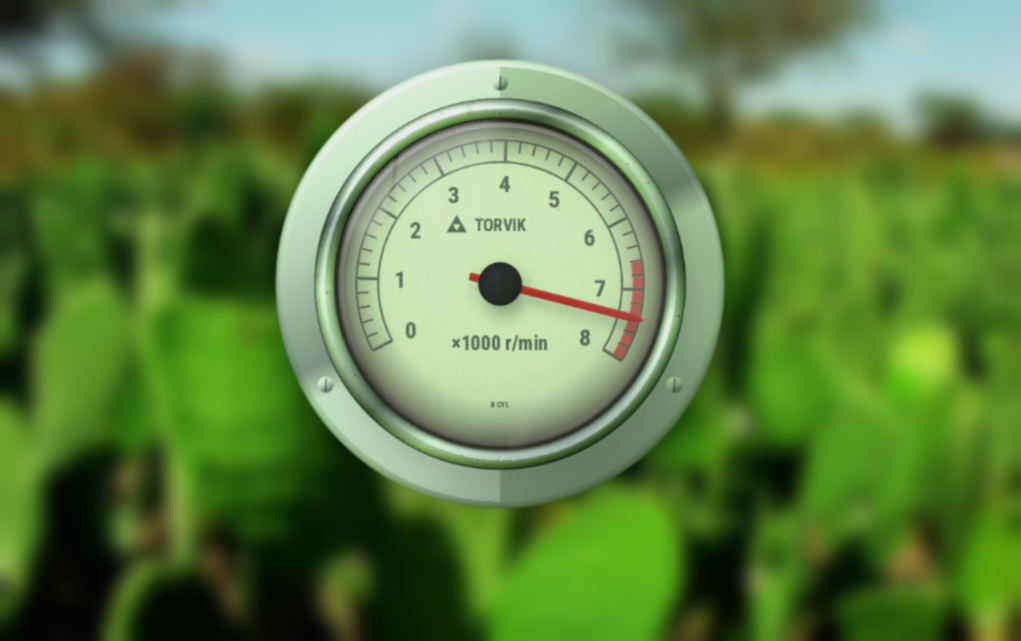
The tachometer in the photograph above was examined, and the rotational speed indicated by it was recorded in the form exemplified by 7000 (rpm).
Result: 7400 (rpm)
